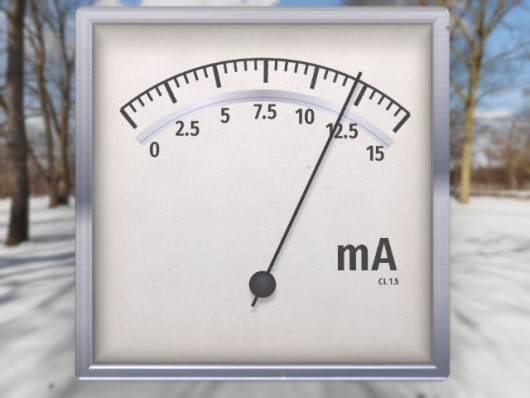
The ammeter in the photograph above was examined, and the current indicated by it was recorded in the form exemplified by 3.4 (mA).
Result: 12 (mA)
